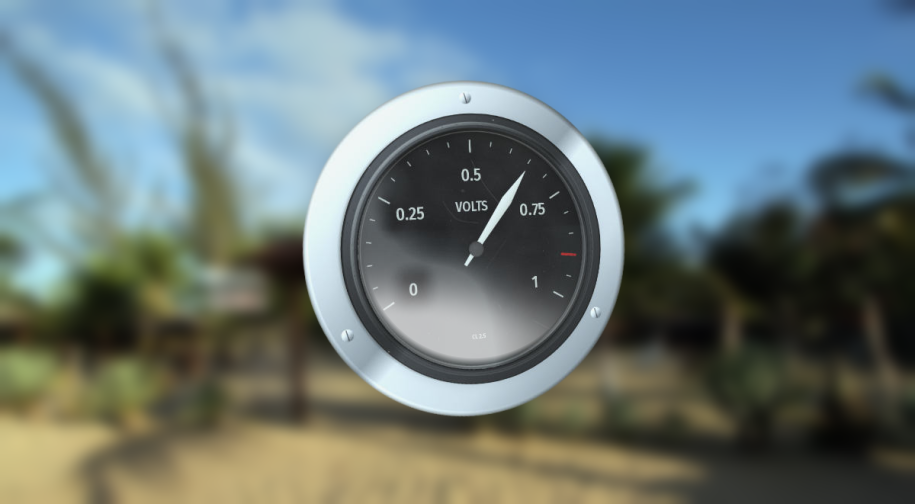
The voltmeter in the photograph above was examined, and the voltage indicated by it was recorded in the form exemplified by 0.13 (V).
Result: 0.65 (V)
